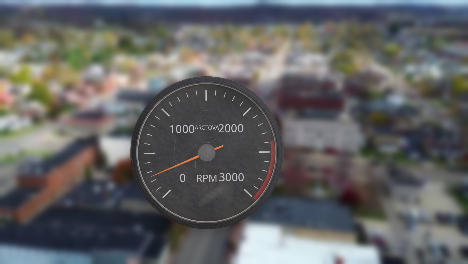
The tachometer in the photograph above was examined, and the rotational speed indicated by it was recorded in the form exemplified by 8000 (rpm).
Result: 250 (rpm)
